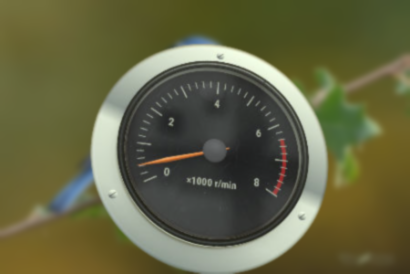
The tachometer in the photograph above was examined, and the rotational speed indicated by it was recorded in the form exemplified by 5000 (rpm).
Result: 400 (rpm)
